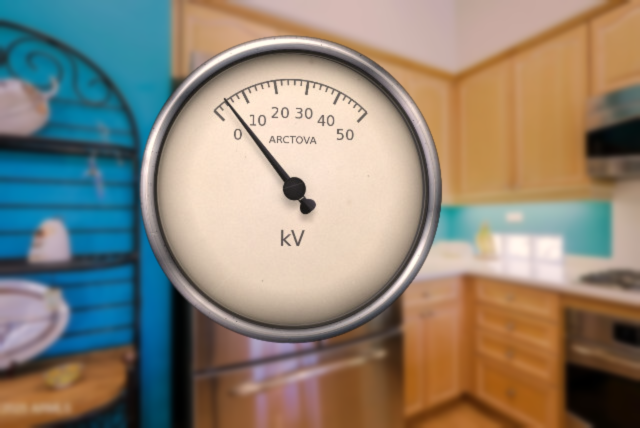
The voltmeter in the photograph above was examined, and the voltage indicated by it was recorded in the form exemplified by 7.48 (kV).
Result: 4 (kV)
